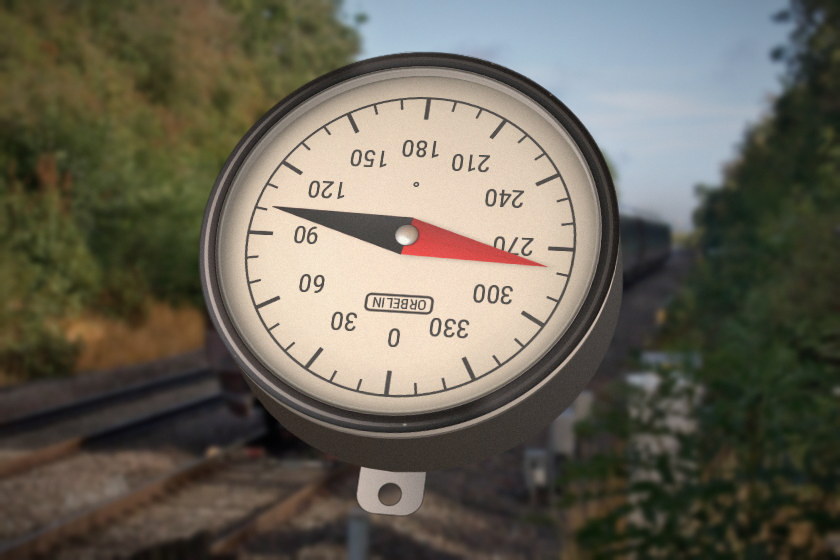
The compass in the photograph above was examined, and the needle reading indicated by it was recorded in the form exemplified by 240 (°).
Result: 280 (°)
